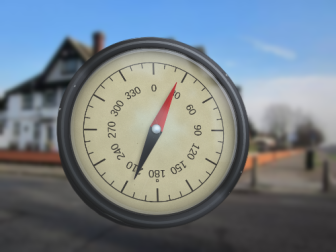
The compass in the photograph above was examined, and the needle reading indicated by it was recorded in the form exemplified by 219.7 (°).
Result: 25 (°)
